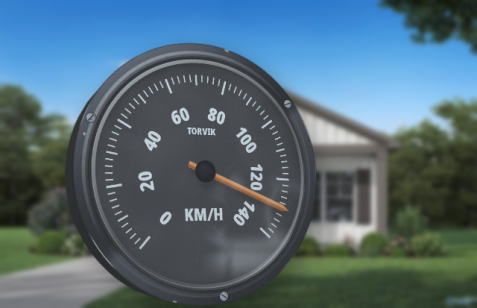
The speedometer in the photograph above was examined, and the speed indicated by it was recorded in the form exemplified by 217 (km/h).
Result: 130 (km/h)
